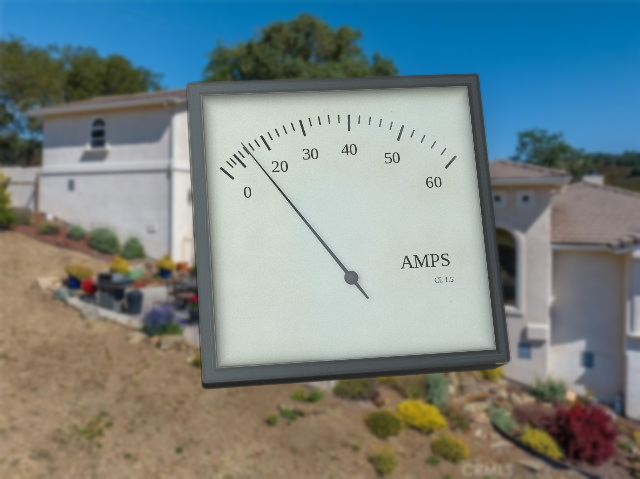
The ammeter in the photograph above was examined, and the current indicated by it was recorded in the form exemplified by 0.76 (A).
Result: 14 (A)
